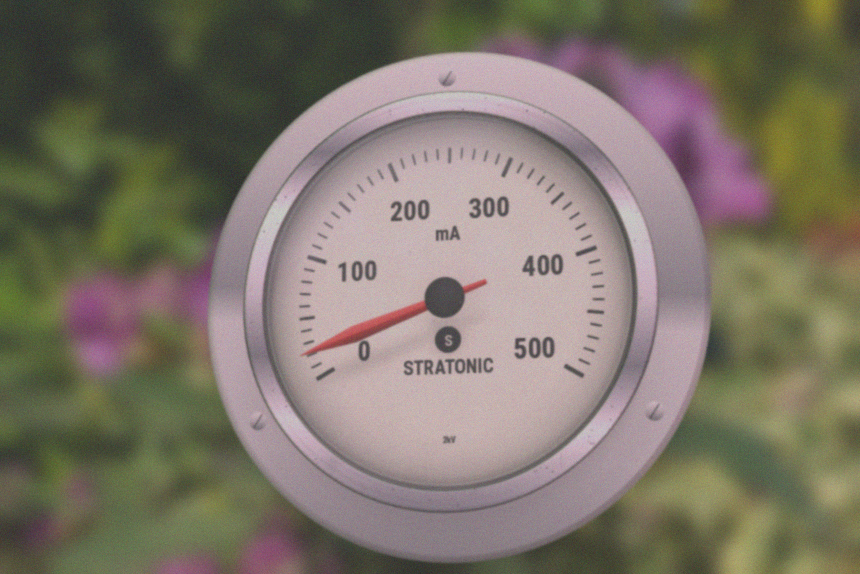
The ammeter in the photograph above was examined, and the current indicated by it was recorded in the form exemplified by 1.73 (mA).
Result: 20 (mA)
